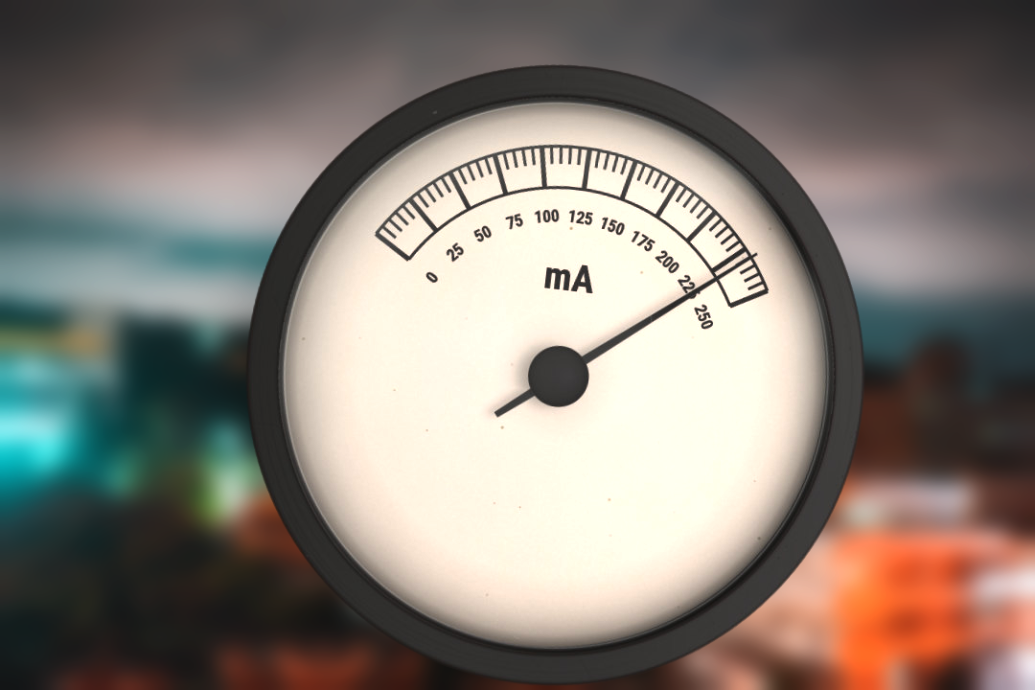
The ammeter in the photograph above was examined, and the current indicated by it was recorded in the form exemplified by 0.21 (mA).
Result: 230 (mA)
